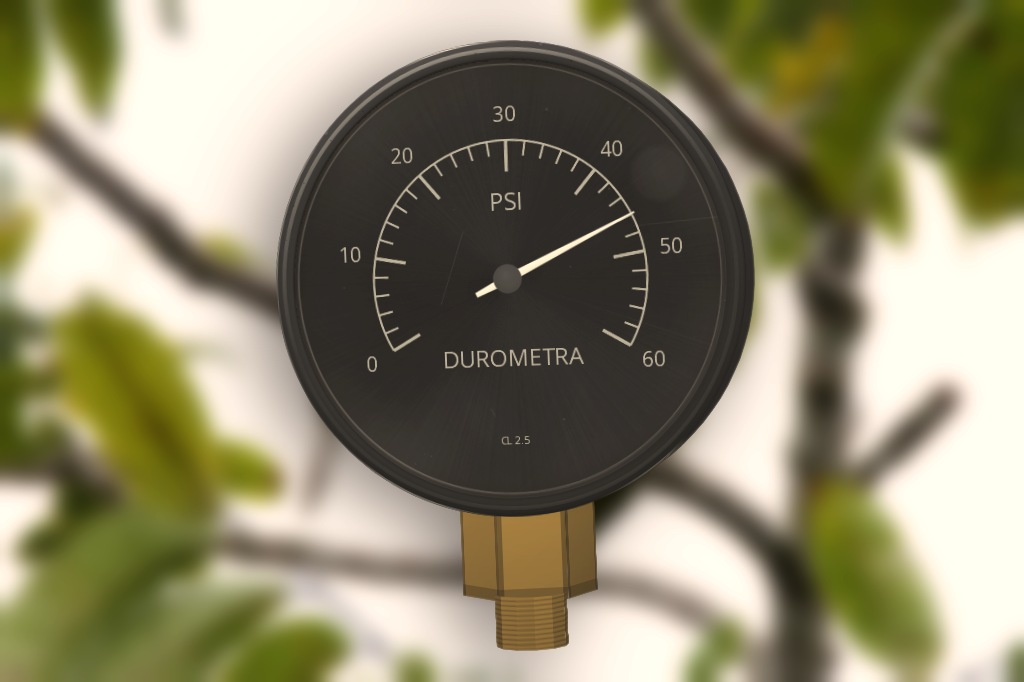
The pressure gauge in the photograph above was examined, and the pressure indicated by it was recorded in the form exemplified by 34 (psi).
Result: 46 (psi)
